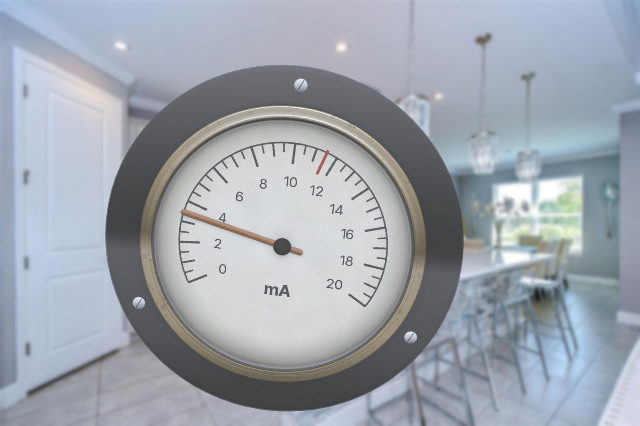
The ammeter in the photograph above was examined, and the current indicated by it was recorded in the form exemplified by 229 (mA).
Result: 3.5 (mA)
